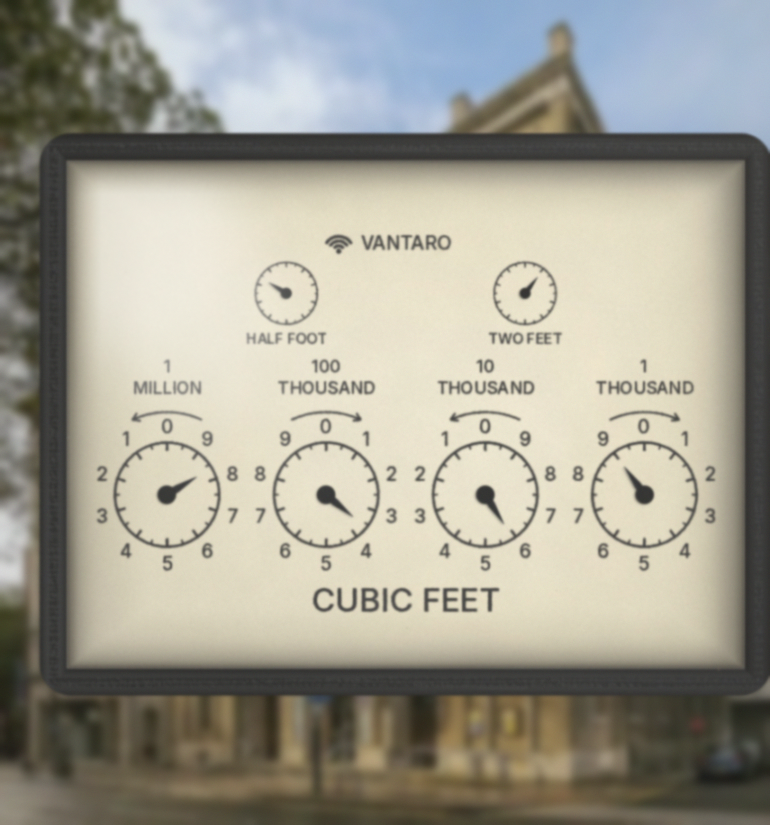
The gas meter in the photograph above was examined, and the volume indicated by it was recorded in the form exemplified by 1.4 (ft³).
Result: 835900 (ft³)
